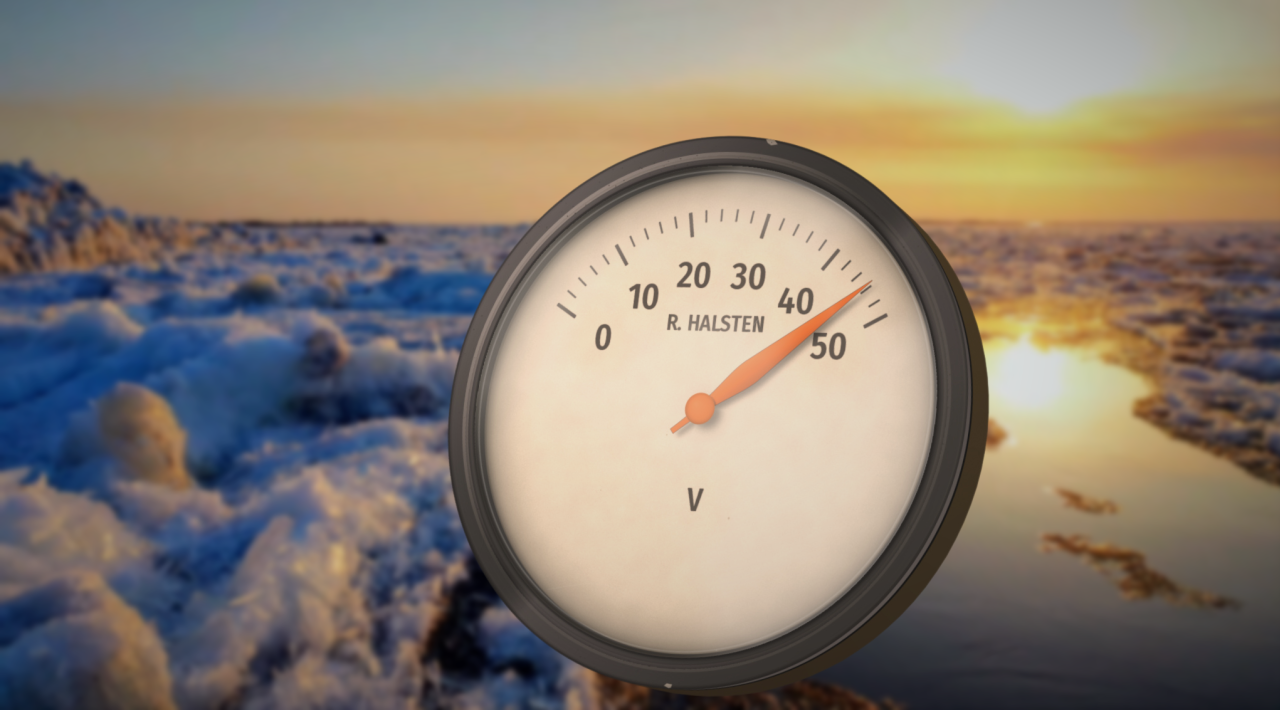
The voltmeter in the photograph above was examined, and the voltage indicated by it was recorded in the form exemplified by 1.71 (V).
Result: 46 (V)
